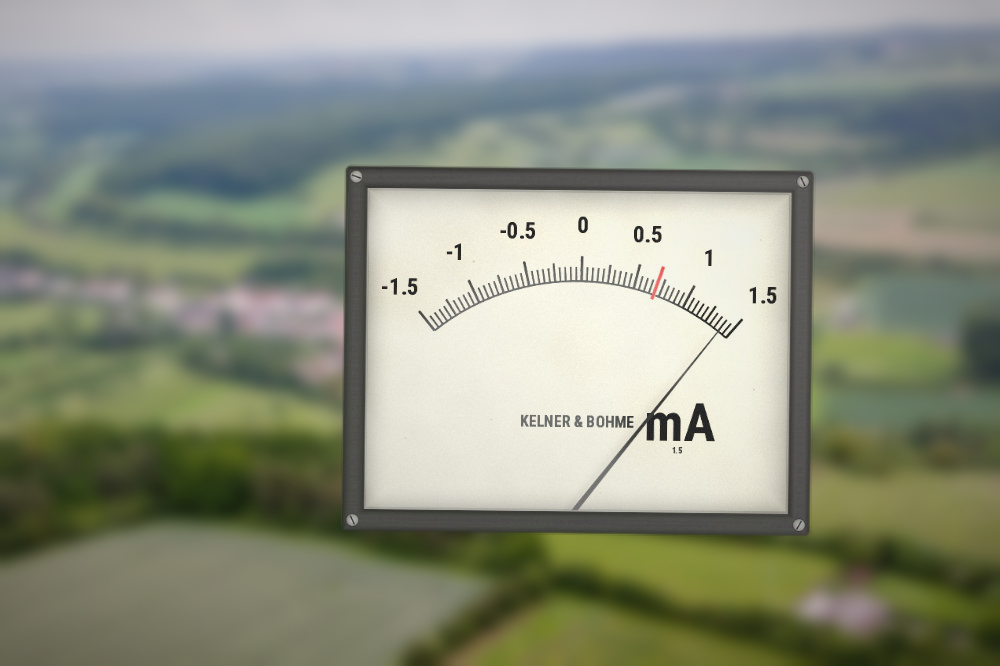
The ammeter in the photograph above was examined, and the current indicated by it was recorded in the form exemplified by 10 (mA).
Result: 1.4 (mA)
